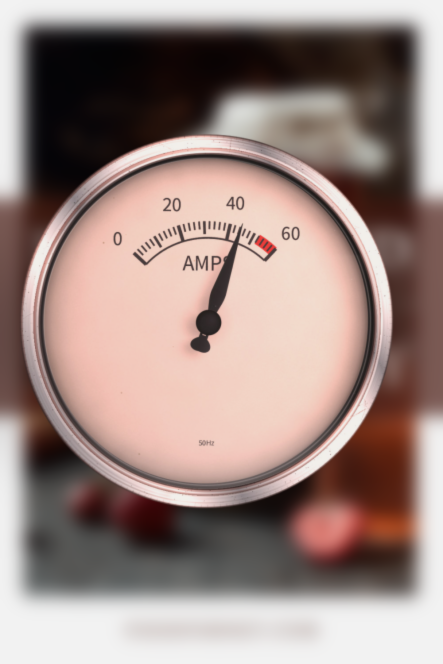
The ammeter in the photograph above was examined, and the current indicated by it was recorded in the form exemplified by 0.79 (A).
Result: 44 (A)
